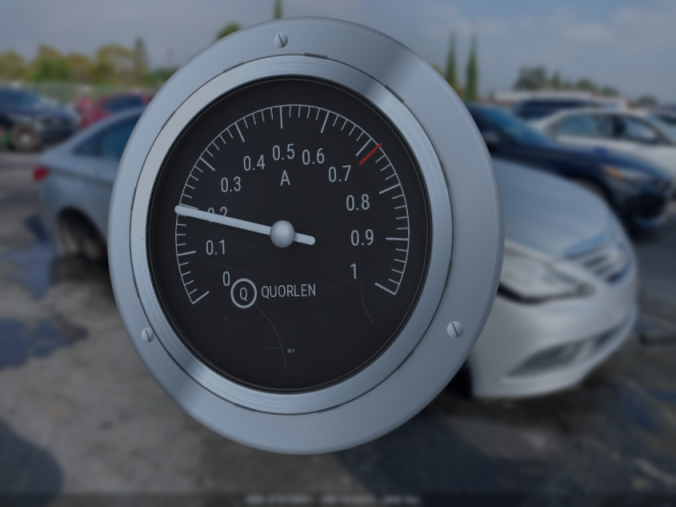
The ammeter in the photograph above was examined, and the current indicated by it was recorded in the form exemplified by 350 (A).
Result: 0.19 (A)
